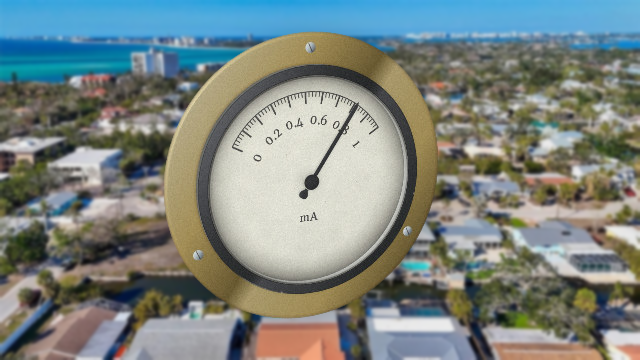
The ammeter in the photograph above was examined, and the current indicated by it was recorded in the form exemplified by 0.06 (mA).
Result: 0.8 (mA)
